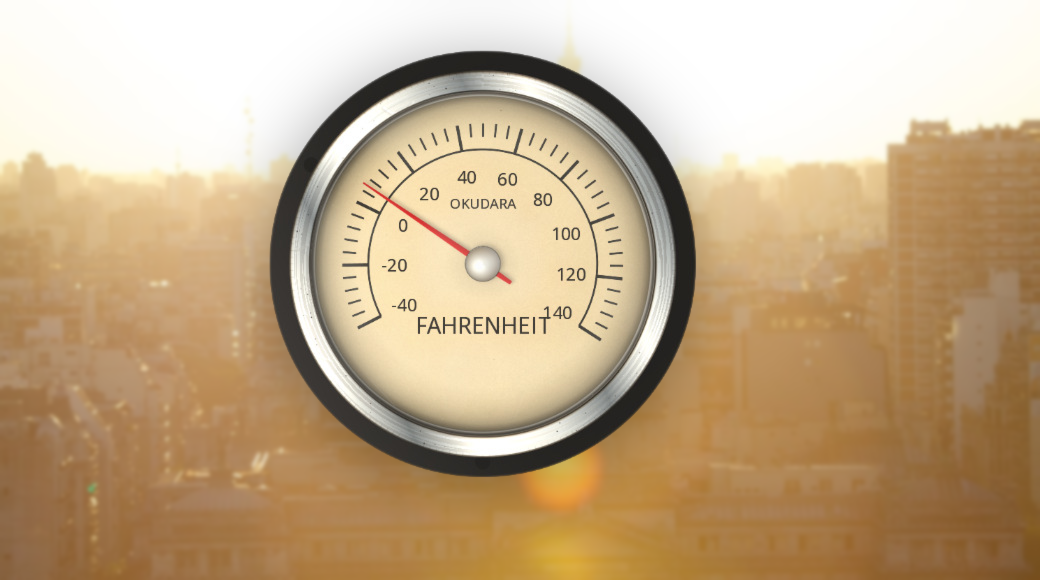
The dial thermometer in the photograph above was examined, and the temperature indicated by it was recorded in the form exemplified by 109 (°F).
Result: 6 (°F)
